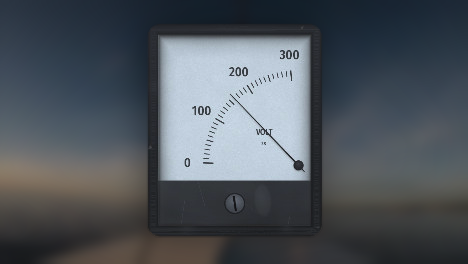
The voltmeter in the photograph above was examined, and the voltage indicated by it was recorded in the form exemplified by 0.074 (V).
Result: 160 (V)
